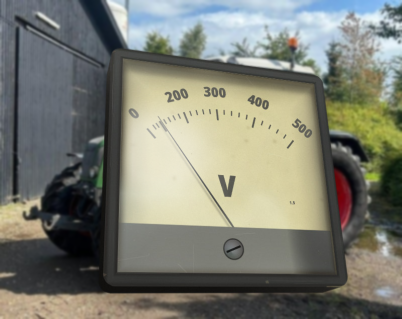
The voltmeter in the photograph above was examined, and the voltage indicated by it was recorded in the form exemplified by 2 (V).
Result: 100 (V)
